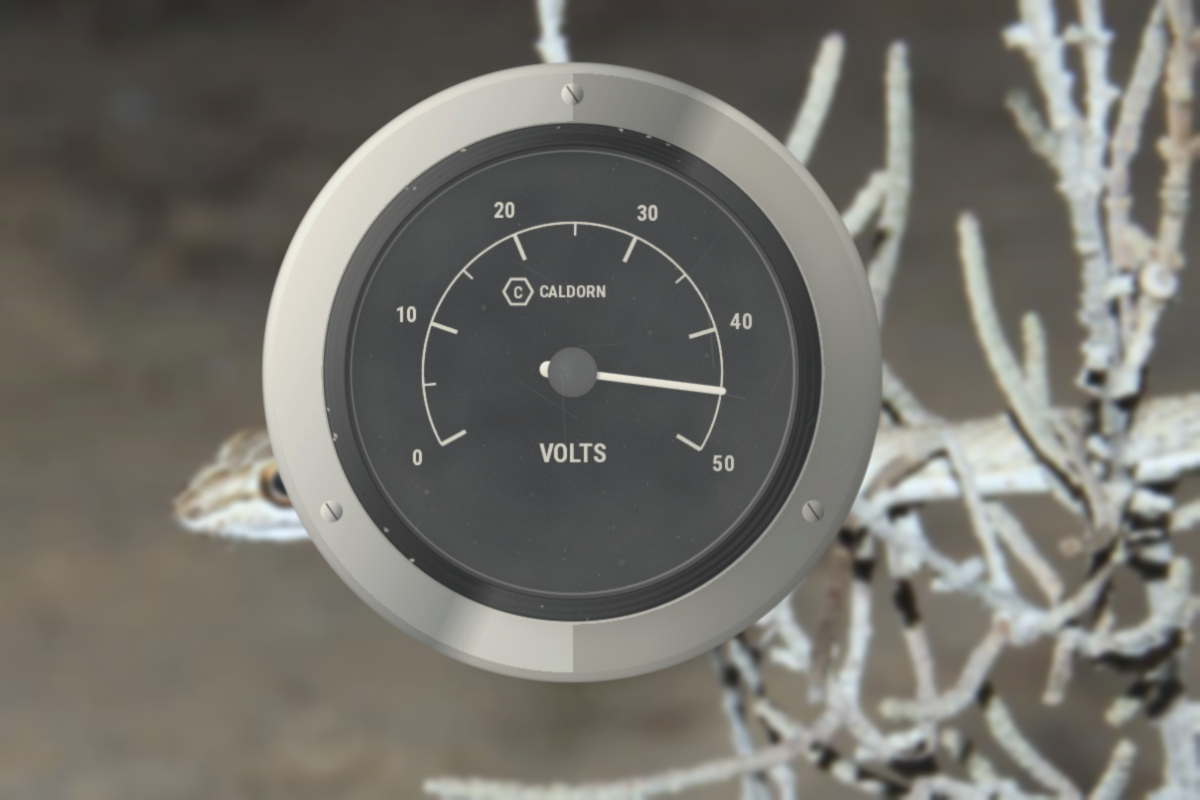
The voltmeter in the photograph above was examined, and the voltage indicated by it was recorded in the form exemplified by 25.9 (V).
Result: 45 (V)
